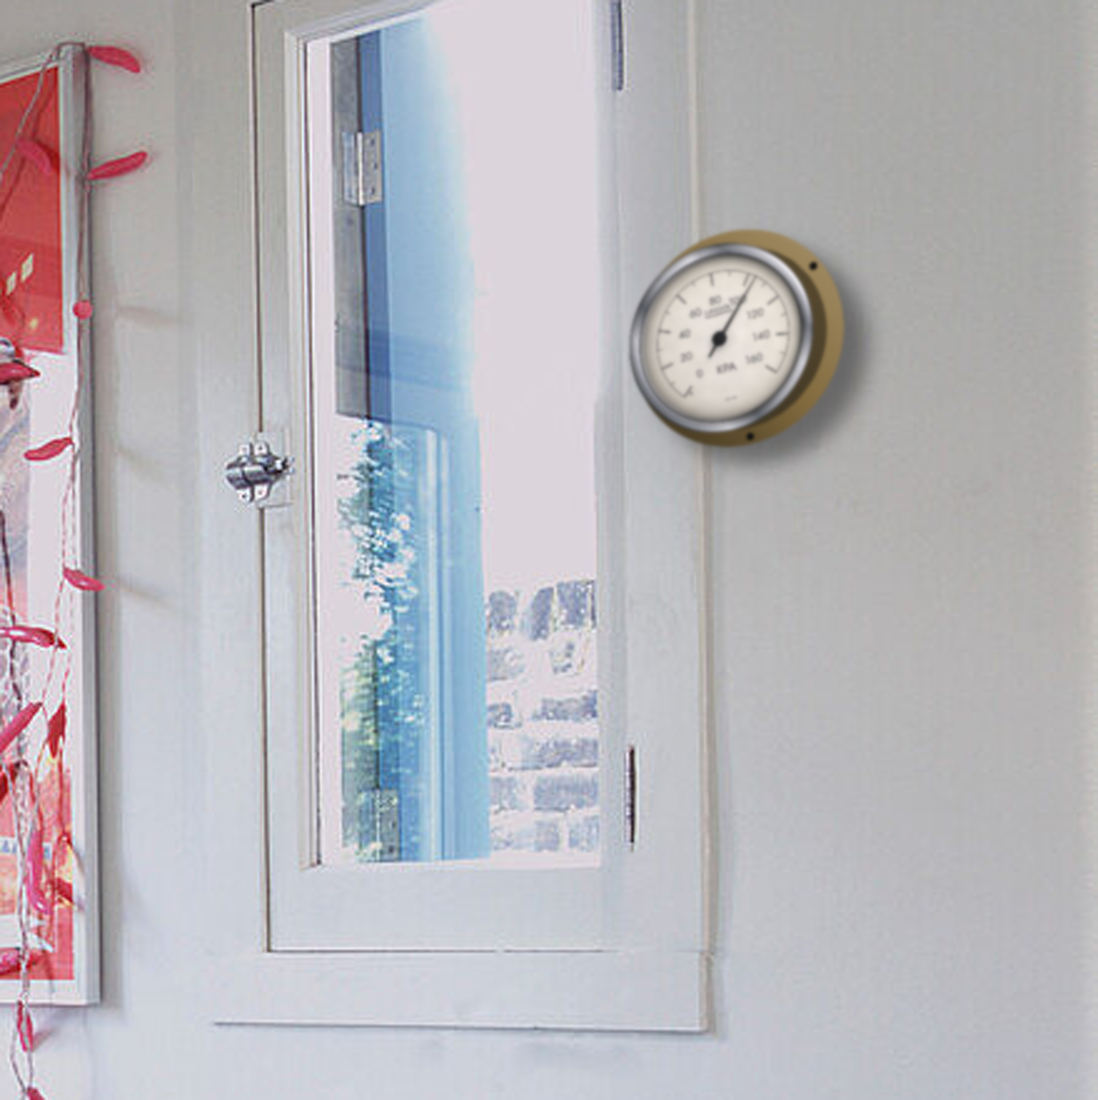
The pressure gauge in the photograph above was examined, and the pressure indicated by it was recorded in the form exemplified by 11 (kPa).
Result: 105 (kPa)
